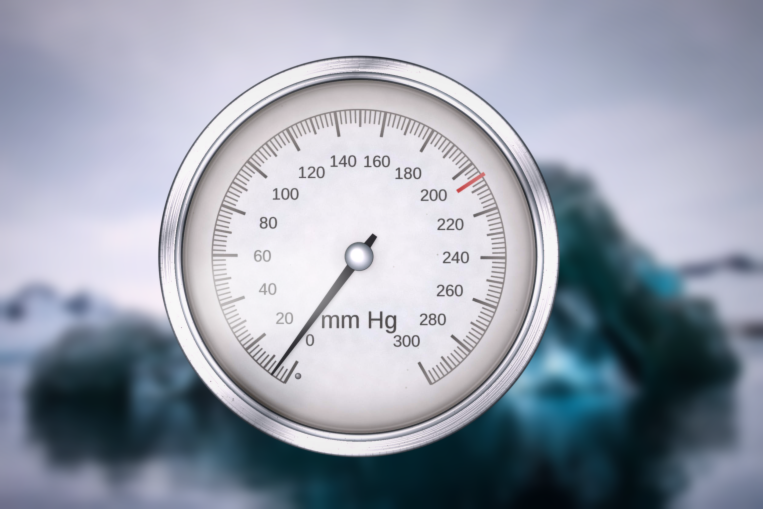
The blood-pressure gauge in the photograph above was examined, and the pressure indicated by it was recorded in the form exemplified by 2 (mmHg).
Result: 6 (mmHg)
